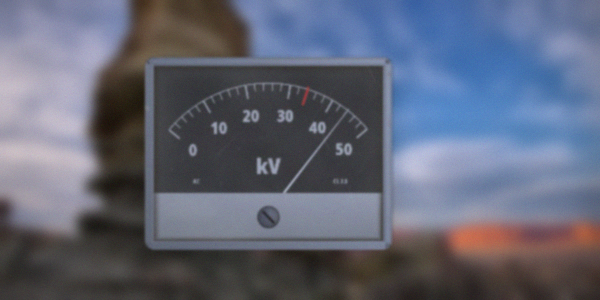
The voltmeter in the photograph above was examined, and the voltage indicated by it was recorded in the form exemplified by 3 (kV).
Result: 44 (kV)
